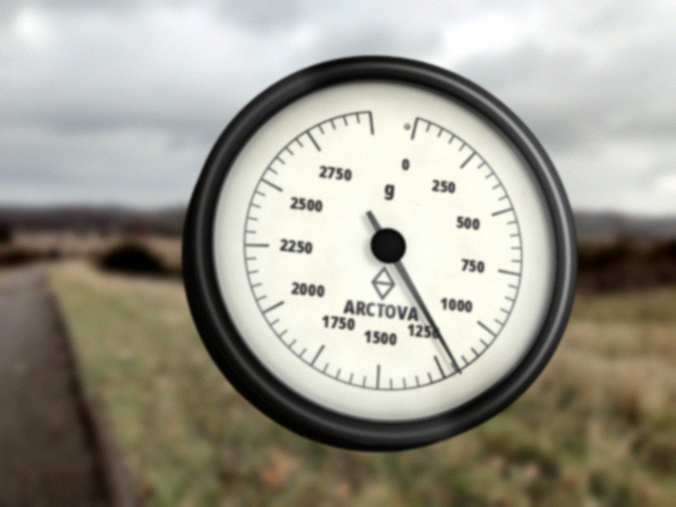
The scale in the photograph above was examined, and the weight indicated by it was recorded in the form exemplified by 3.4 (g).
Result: 1200 (g)
